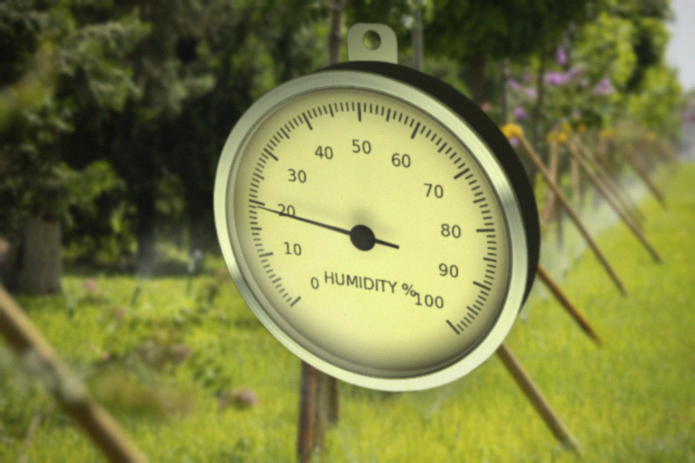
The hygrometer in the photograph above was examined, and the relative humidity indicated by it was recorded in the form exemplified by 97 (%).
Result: 20 (%)
